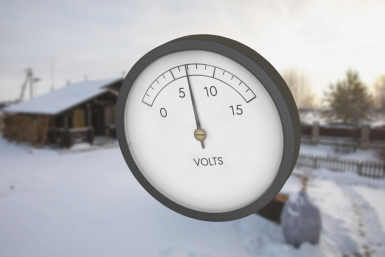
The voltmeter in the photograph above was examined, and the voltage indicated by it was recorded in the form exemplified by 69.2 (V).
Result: 7 (V)
